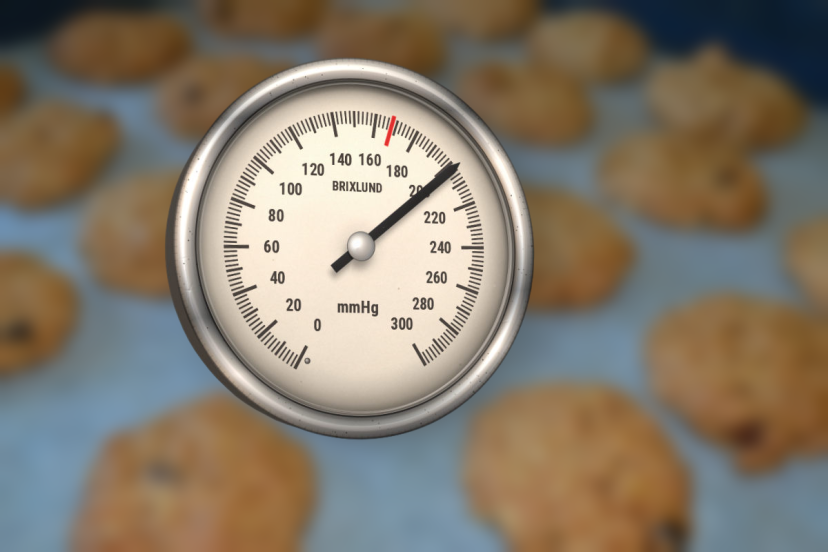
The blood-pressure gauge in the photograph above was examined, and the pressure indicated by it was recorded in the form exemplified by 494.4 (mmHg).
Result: 202 (mmHg)
